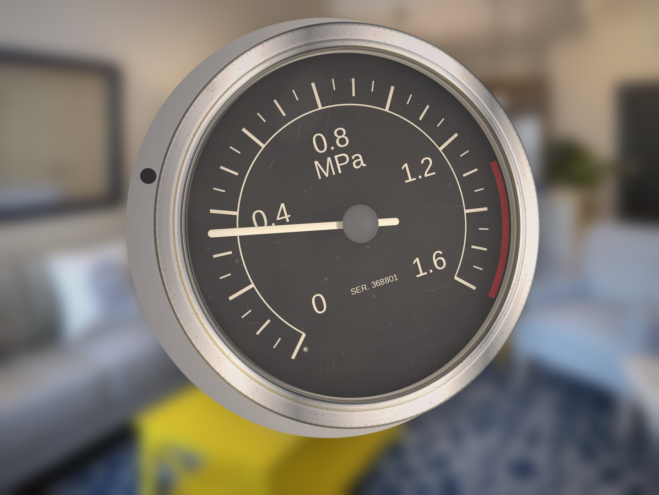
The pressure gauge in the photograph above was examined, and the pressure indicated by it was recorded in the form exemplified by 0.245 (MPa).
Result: 0.35 (MPa)
